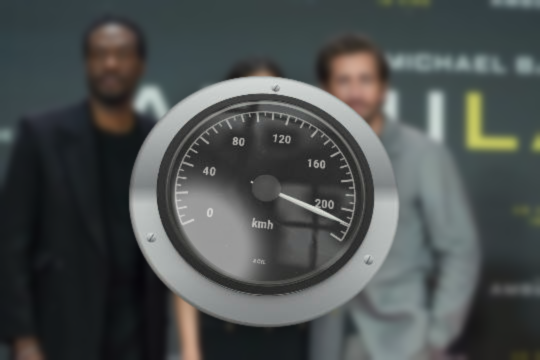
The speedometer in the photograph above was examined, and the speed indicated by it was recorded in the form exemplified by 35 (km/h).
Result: 210 (km/h)
